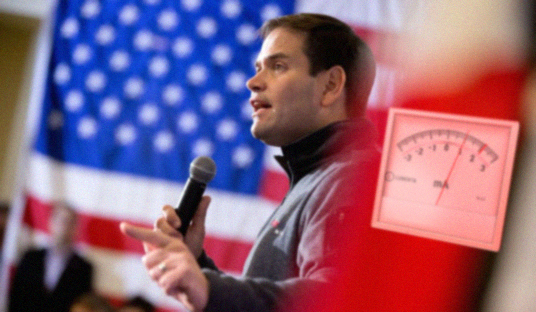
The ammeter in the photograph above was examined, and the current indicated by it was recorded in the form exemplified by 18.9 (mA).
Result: 1 (mA)
